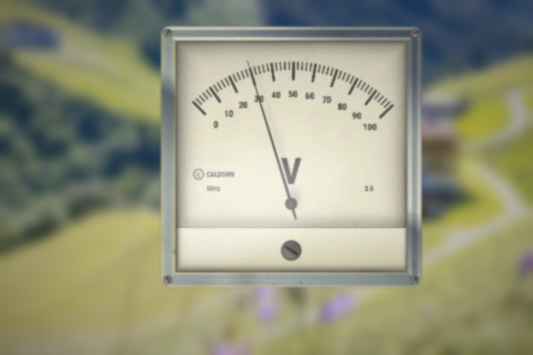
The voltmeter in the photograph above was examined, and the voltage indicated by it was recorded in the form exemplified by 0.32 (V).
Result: 30 (V)
